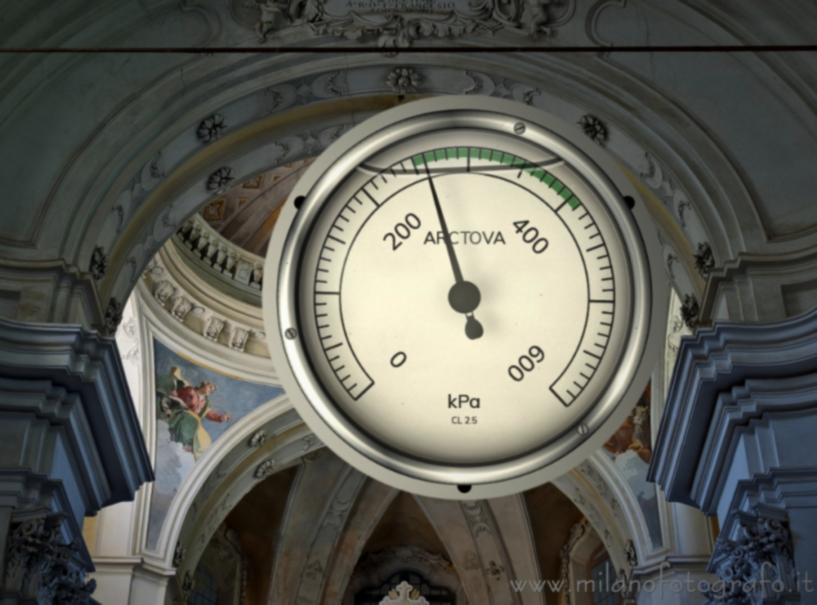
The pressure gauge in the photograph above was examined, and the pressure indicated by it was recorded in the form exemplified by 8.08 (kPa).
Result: 260 (kPa)
